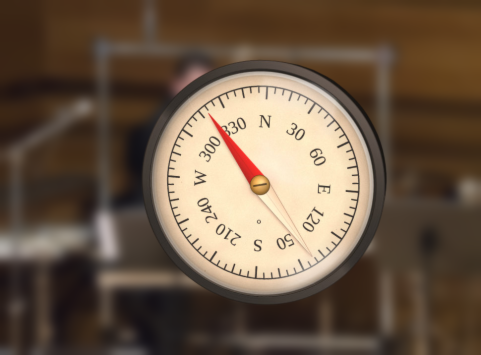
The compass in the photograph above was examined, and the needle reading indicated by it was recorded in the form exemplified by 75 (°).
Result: 320 (°)
